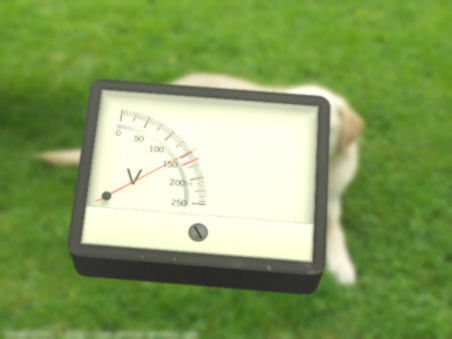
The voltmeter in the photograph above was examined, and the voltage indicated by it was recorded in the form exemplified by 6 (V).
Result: 150 (V)
